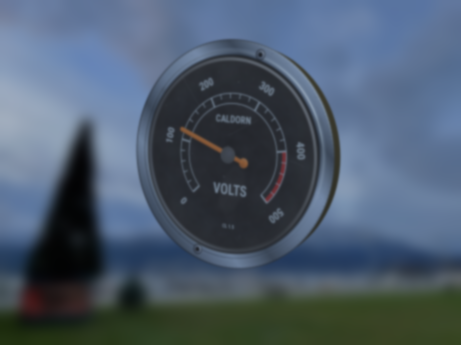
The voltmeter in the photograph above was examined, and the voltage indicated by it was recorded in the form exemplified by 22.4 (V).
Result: 120 (V)
